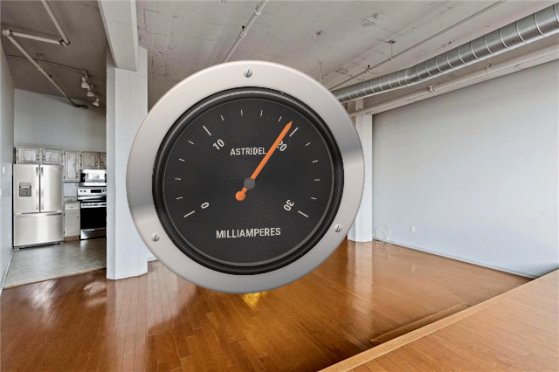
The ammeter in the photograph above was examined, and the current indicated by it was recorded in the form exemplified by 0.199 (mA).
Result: 19 (mA)
